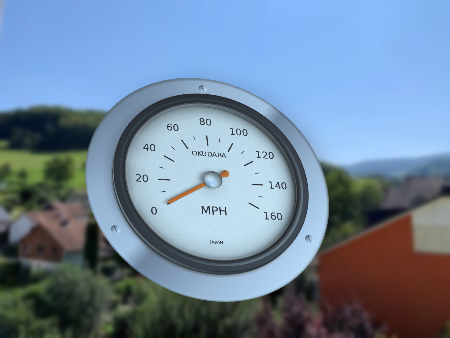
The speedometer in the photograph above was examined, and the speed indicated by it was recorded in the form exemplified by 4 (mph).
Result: 0 (mph)
